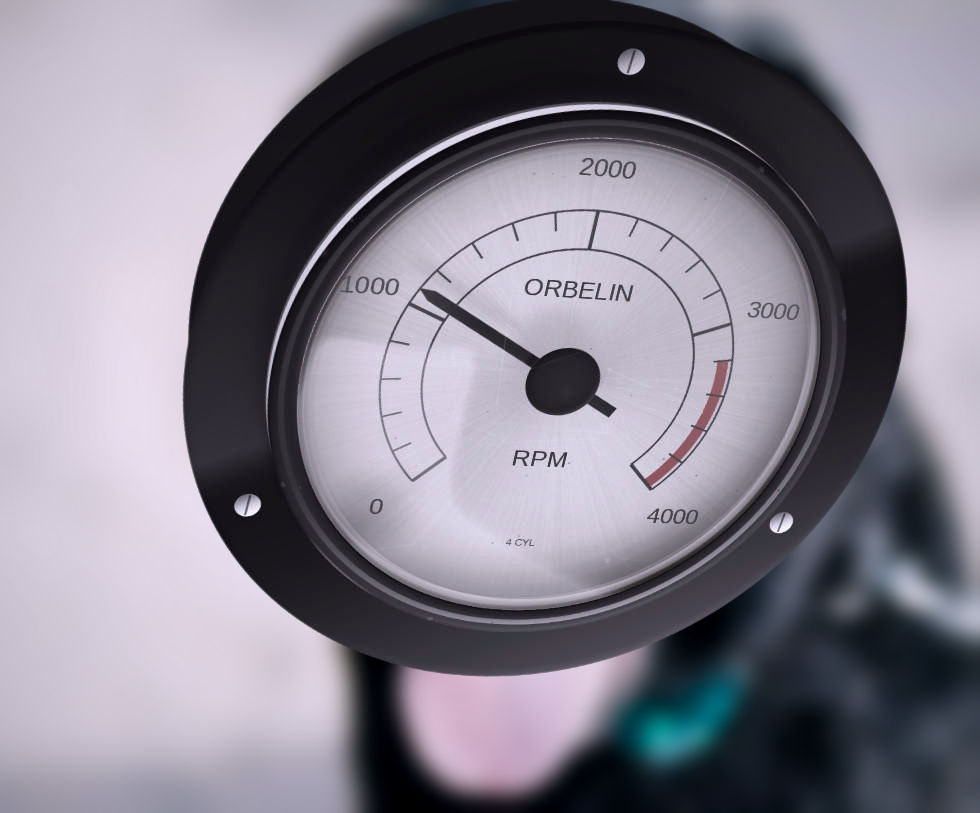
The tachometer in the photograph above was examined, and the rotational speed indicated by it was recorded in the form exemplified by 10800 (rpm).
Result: 1100 (rpm)
